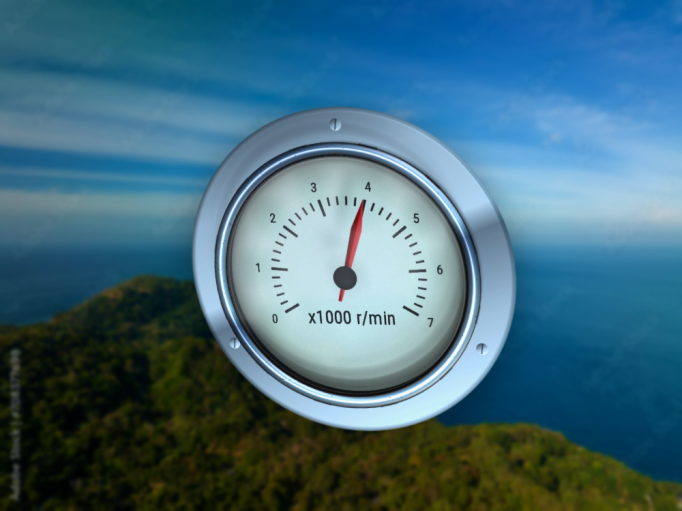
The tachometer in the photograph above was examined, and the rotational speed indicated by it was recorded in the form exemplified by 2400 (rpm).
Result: 4000 (rpm)
